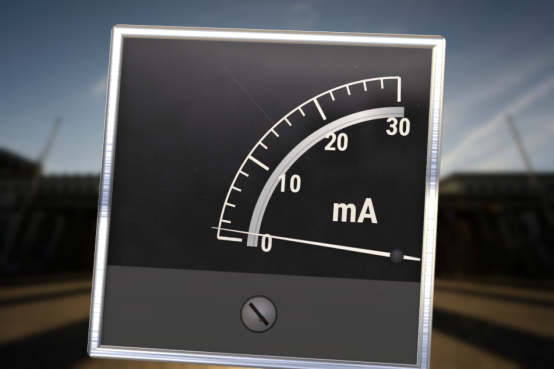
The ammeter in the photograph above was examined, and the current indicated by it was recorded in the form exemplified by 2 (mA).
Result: 1 (mA)
